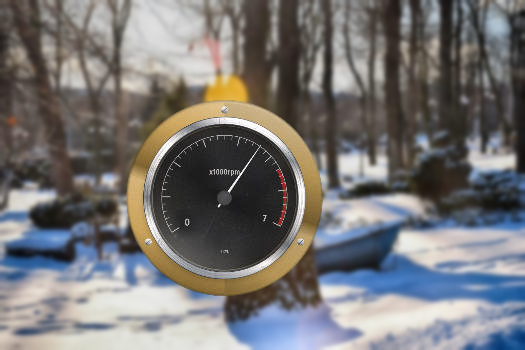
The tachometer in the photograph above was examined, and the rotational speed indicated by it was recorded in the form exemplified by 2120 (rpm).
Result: 4600 (rpm)
